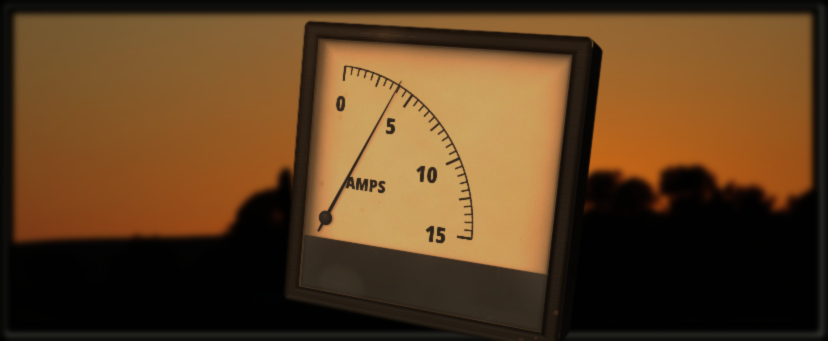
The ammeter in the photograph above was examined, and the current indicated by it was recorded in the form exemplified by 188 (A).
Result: 4 (A)
